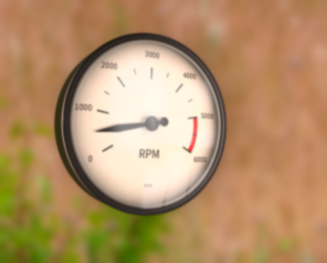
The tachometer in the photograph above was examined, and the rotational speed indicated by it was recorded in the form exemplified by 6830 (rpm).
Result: 500 (rpm)
